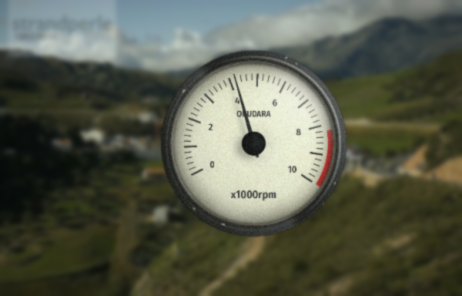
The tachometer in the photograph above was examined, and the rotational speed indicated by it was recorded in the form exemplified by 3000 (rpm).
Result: 4200 (rpm)
